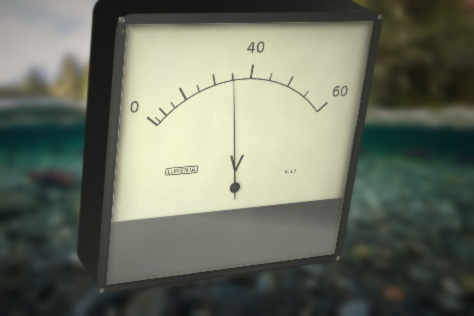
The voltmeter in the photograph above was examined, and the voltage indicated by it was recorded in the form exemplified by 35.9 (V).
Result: 35 (V)
